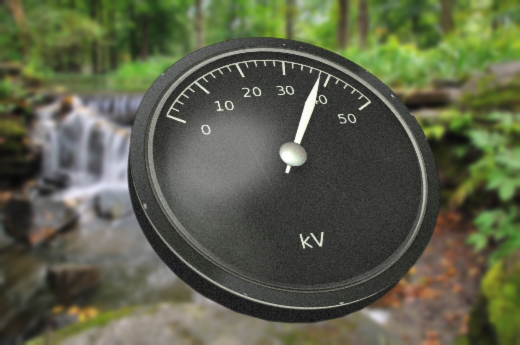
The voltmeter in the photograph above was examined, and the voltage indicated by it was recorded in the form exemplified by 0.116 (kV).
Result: 38 (kV)
